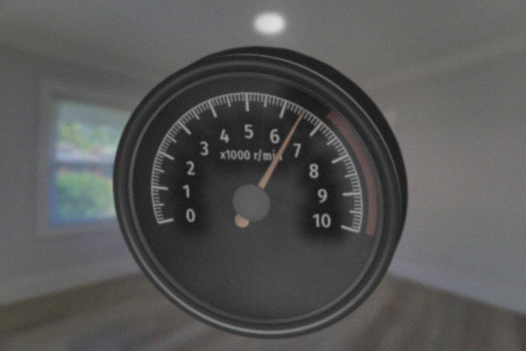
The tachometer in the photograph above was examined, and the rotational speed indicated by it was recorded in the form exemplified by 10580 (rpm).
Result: 6500 (rpm)
